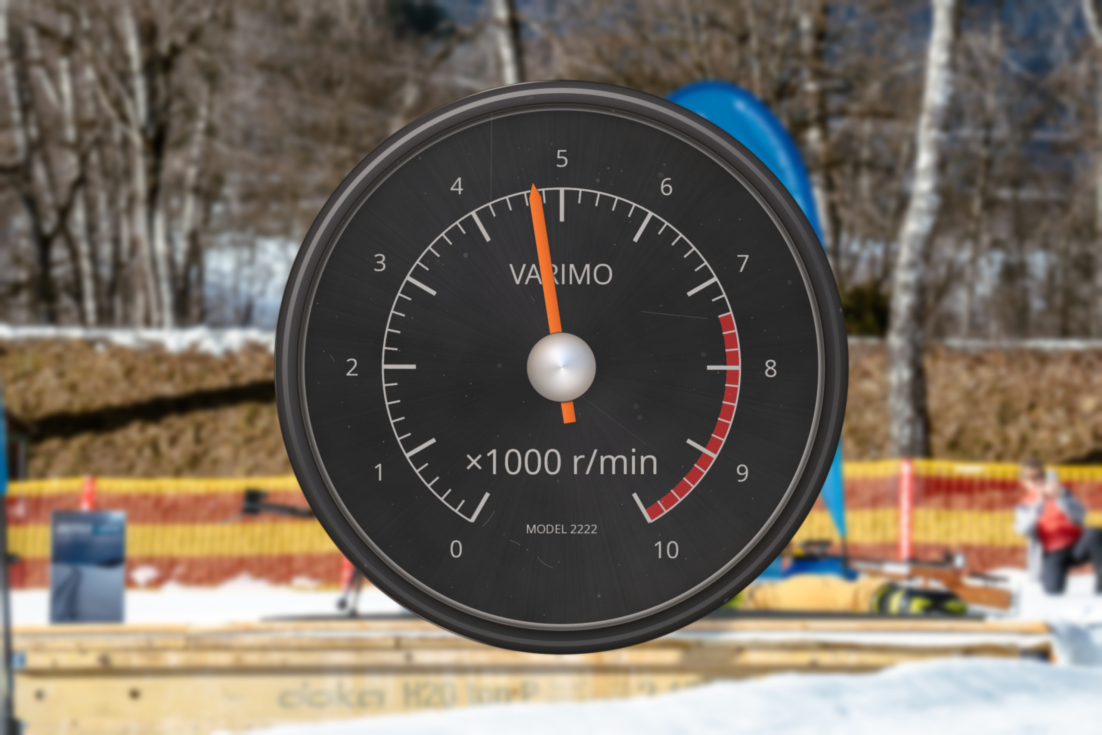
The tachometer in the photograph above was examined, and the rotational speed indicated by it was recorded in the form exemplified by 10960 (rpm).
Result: 4700 (rpm)
